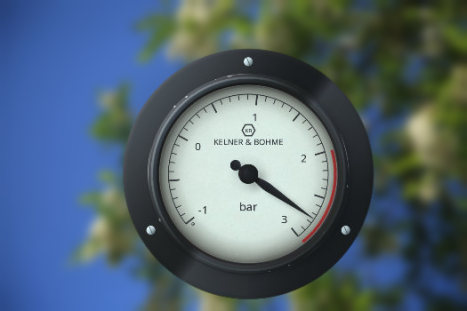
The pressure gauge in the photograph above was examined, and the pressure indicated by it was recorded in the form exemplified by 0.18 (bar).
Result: 2.75 (bar)
